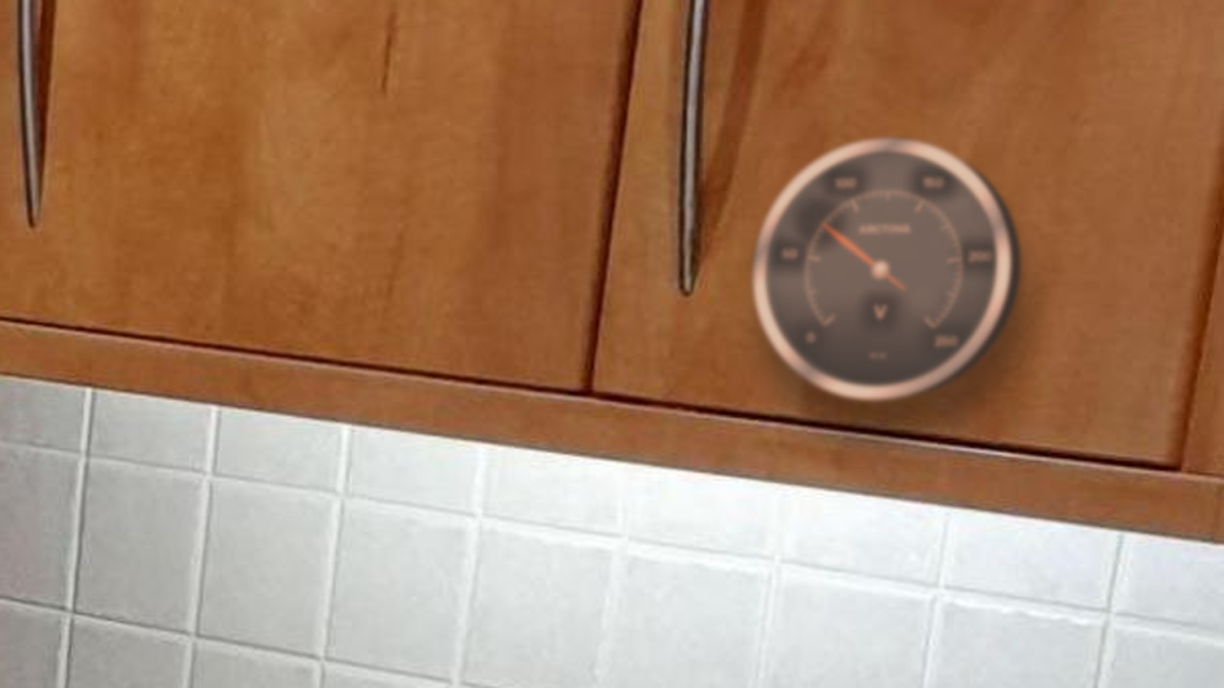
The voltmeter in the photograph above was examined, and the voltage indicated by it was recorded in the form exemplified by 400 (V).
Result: 75 (V)
